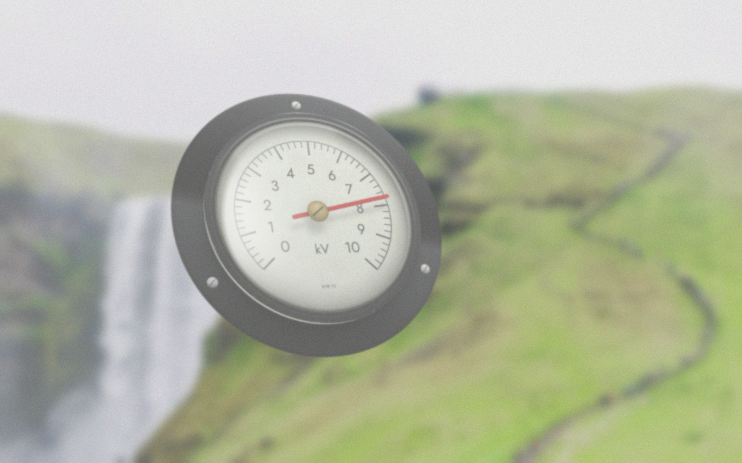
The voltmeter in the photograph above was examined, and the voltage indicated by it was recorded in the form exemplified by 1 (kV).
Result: 7.8 (kV)
